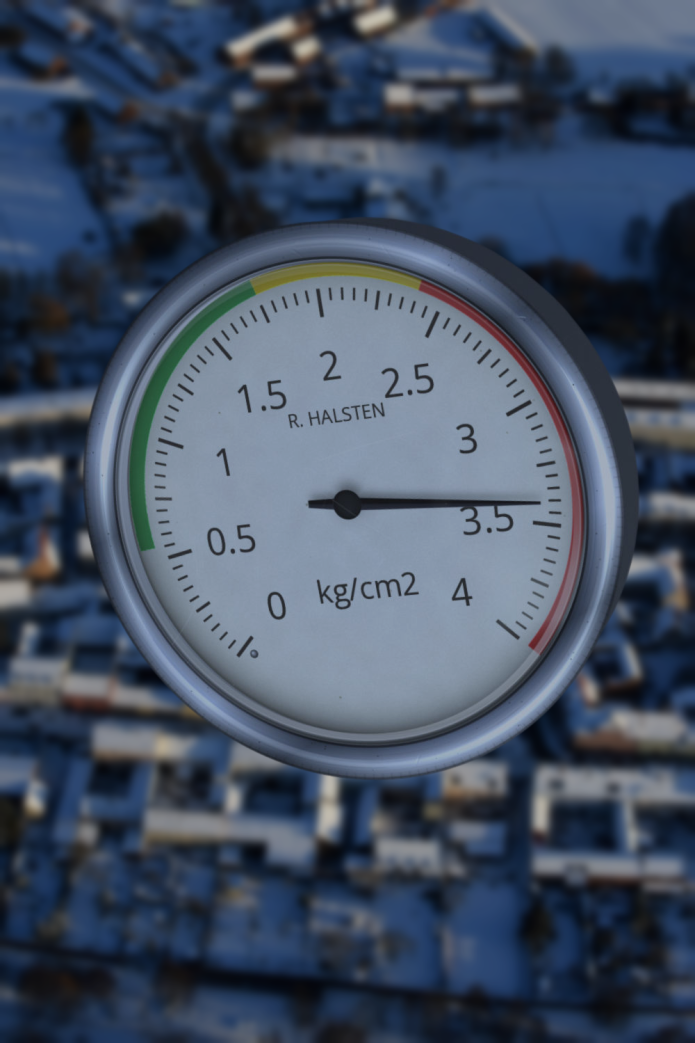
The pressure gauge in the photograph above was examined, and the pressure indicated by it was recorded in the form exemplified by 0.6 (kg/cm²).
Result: 3.4 (kg/cm²)
